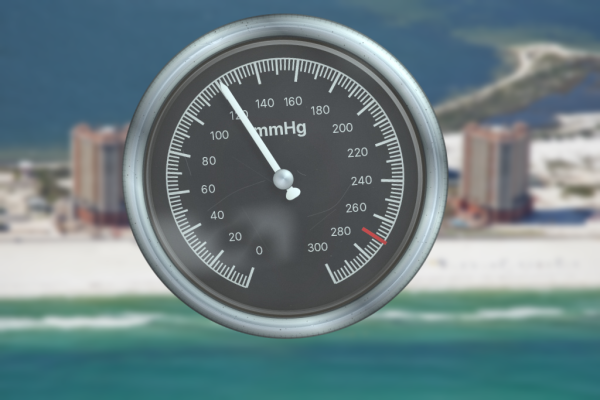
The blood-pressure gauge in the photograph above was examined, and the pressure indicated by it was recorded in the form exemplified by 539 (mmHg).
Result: 122 (mmHg)
